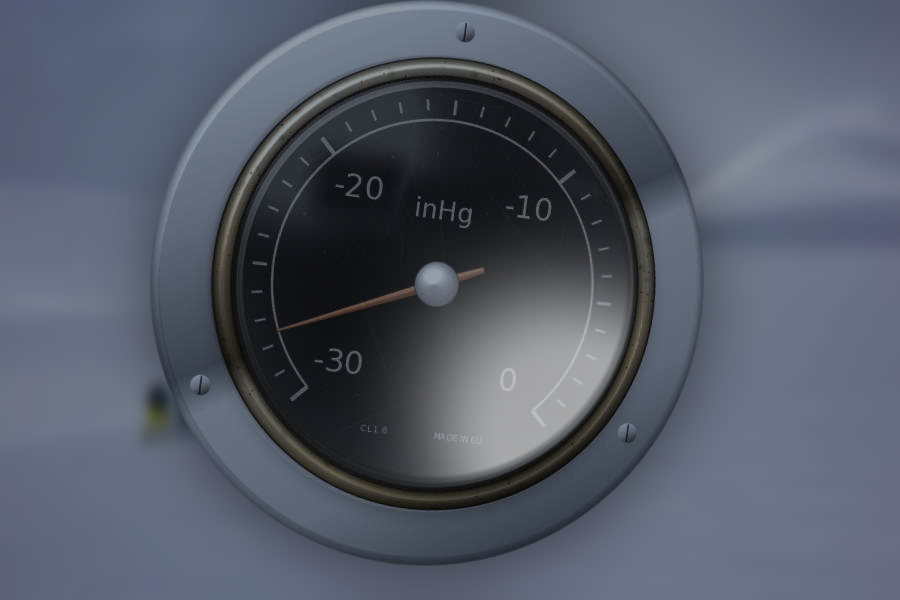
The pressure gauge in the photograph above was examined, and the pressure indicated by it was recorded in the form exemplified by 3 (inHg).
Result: -27.5 (inHg)
